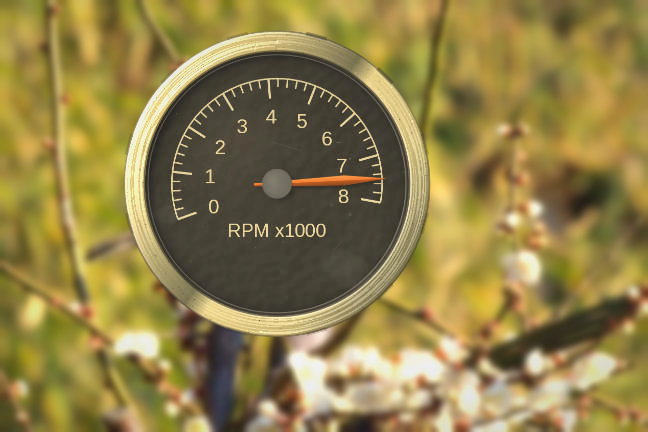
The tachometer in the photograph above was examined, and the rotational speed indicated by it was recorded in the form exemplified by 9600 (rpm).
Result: 7500 (rpm)
